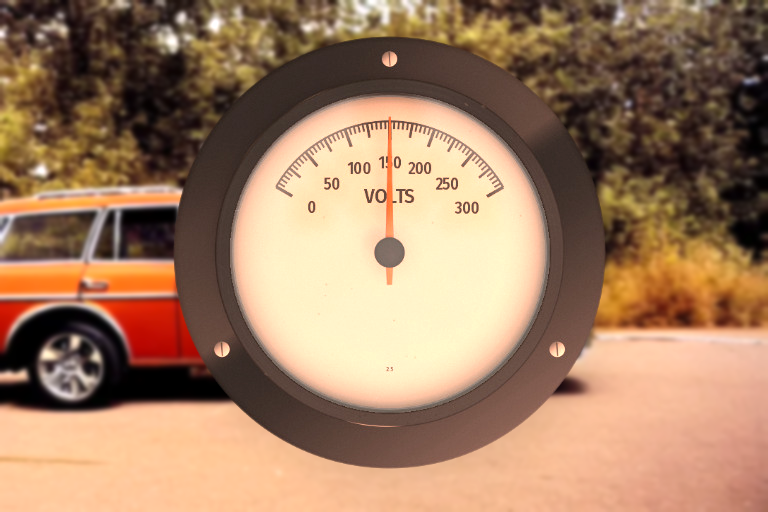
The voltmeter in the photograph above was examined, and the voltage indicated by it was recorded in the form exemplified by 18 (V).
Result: 150 (V)
